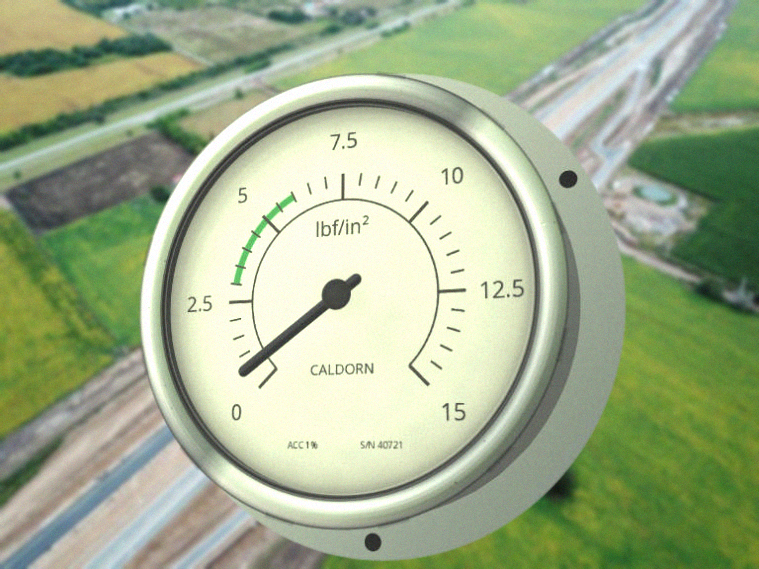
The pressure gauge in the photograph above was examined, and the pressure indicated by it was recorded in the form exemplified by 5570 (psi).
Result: 0.5 (psi)
